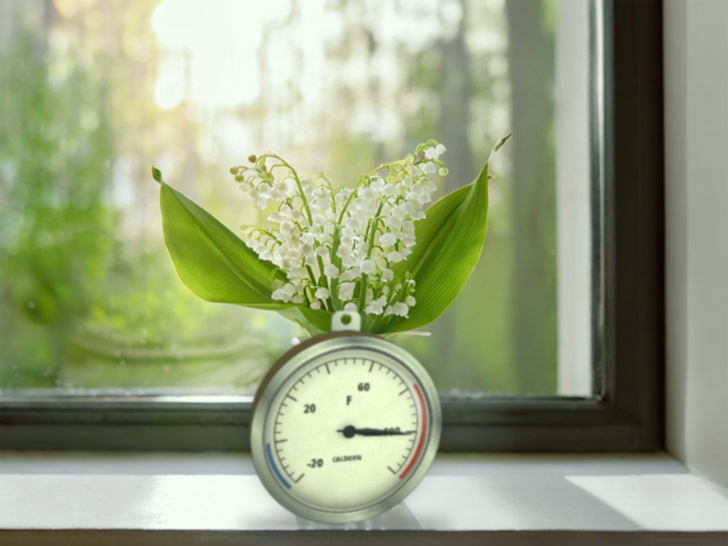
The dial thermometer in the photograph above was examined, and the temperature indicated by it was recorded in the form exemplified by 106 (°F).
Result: 100 (°F)
